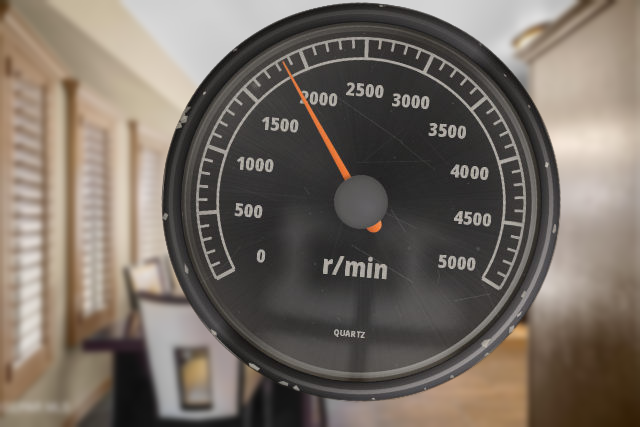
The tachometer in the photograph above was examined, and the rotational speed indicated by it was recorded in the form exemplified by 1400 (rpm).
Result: 1850 (rpm)
